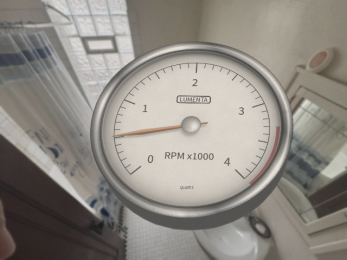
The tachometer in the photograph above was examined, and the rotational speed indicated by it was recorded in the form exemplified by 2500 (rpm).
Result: 500 (rpm)
